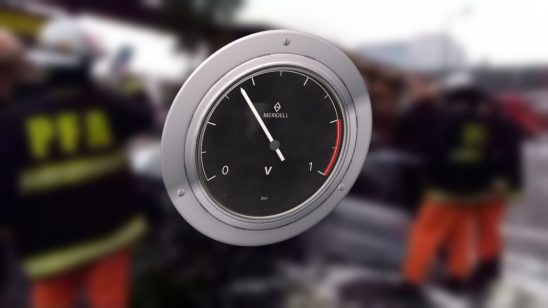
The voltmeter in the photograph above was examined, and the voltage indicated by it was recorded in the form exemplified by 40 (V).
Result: 0.35 (V)
